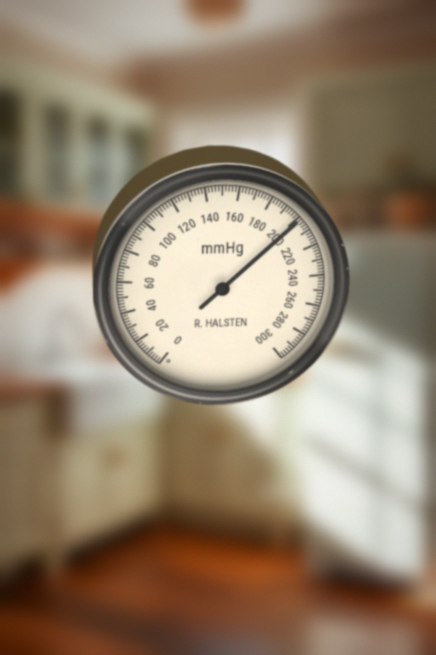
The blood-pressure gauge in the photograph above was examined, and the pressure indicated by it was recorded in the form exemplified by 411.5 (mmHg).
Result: 200 (mmHg)
